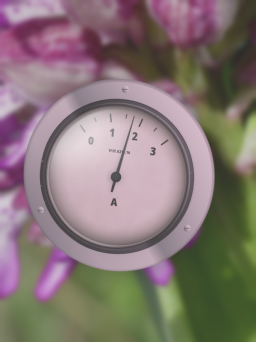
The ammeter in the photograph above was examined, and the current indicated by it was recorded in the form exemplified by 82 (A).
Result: 1.75 (A)
